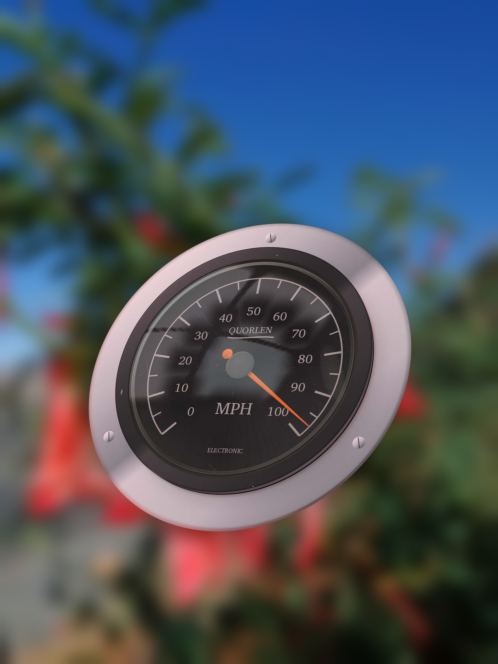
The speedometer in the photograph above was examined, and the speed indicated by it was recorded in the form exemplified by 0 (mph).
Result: 97.5 (mph)
